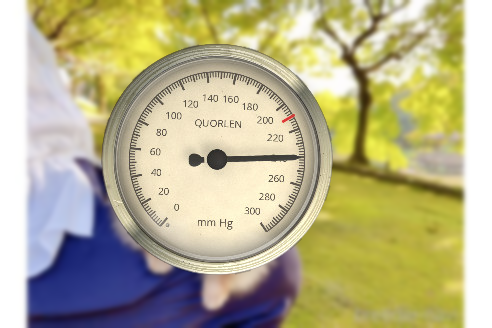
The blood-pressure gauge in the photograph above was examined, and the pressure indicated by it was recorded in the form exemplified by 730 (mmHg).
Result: 240 (mmHg)
